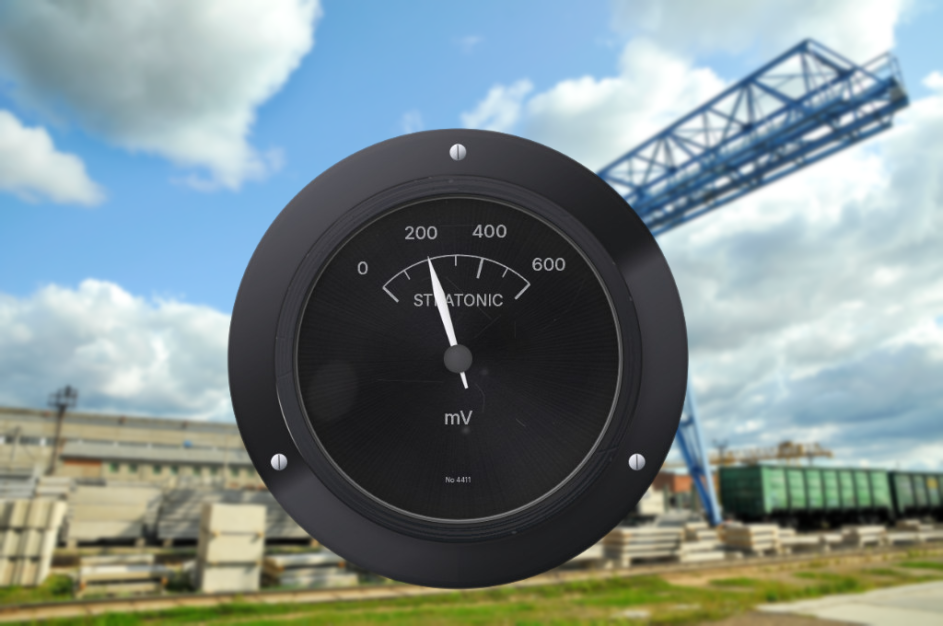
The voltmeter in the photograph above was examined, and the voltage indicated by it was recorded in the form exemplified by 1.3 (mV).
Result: 200 (mV)
